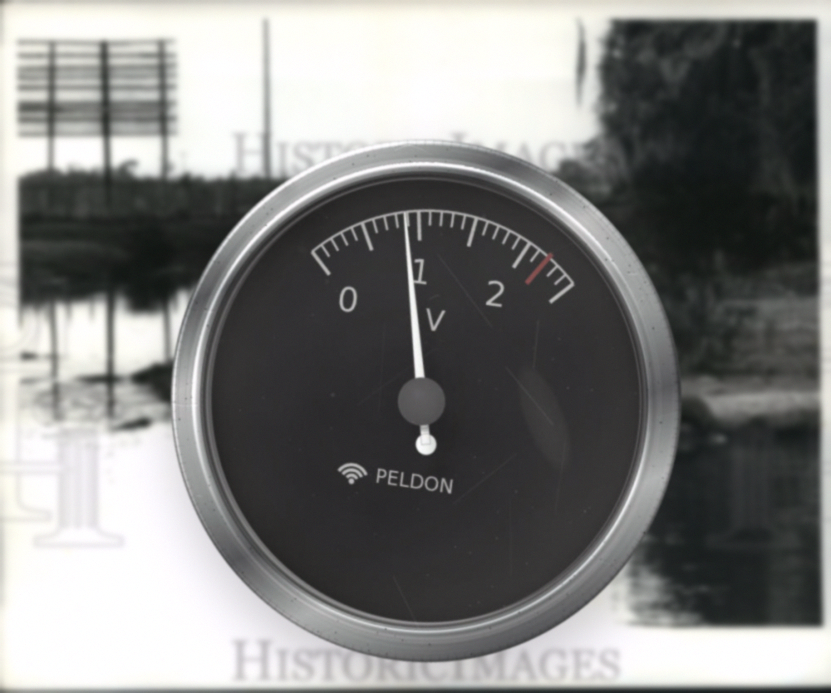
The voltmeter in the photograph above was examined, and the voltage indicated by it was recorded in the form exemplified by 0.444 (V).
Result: 0.9 (V)
